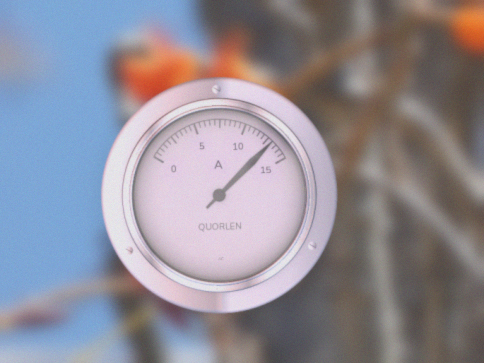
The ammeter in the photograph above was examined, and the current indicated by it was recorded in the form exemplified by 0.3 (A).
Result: 13 (A)
